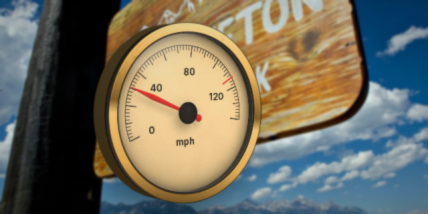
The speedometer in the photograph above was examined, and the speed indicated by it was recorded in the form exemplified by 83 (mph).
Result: 30 (mph)
